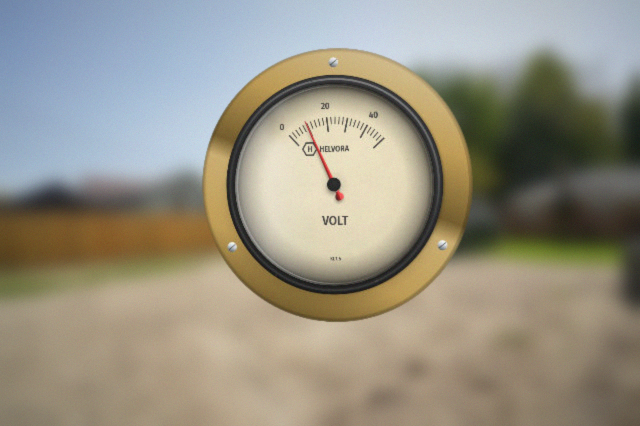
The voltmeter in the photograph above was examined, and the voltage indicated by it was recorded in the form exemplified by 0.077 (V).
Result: 10 (V)
